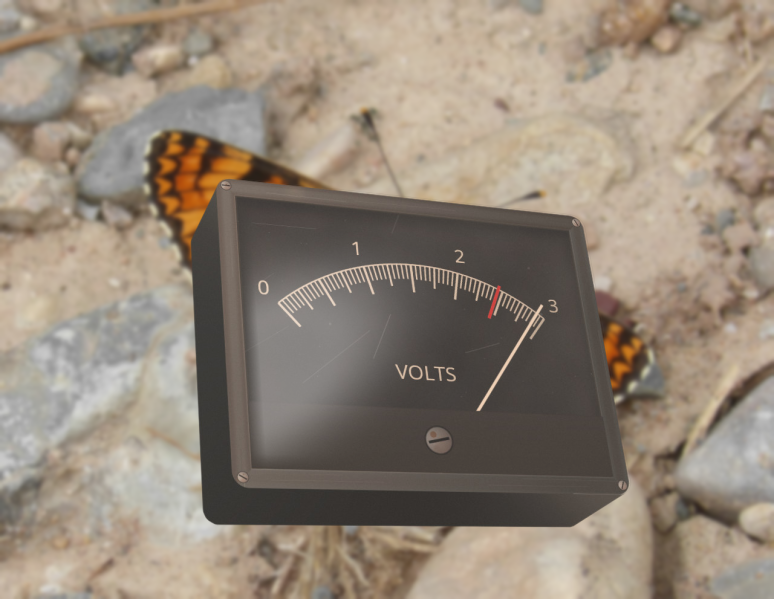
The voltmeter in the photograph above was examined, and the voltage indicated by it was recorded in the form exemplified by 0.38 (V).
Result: 2.9 (V)
